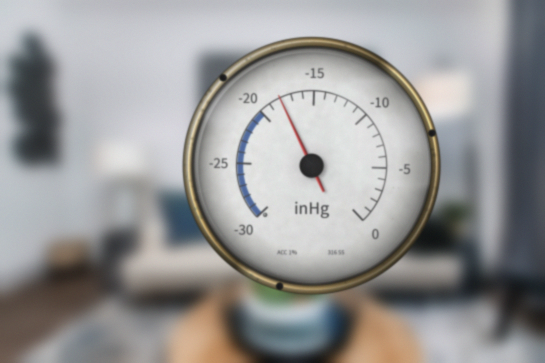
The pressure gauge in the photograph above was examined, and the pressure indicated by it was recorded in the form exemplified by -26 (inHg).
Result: -18 (inHg)
